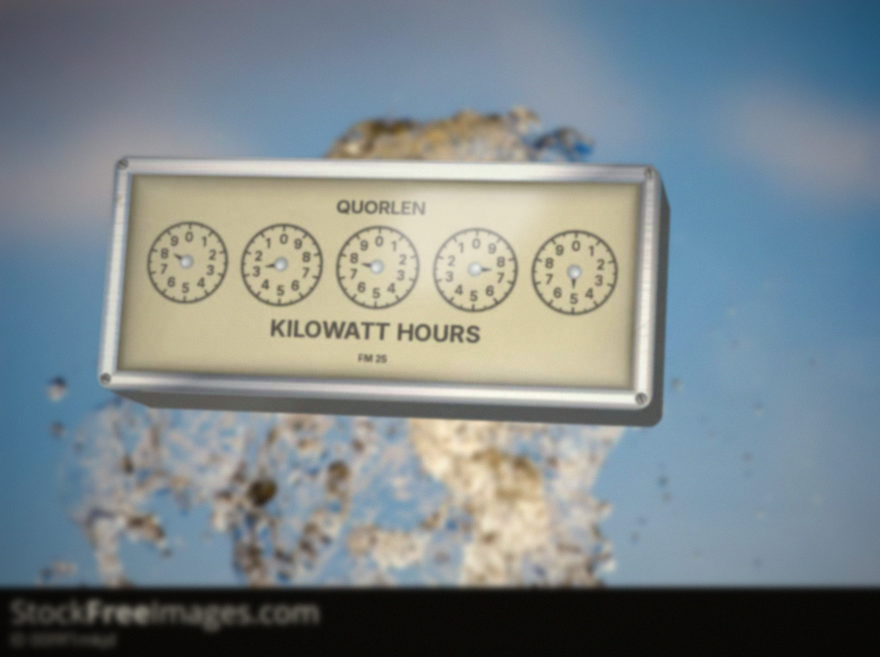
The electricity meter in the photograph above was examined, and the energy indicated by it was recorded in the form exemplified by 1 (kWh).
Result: 82775 (kWh)
